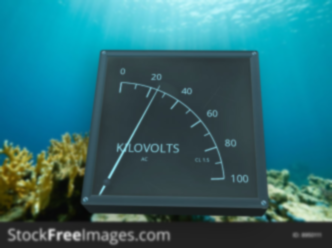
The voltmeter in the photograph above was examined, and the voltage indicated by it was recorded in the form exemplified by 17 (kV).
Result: 25 (kV)
